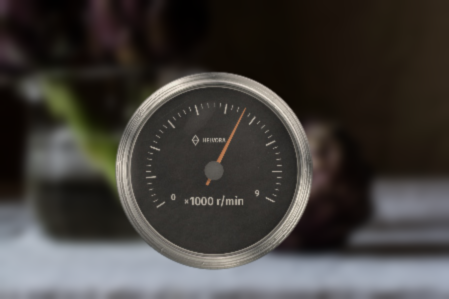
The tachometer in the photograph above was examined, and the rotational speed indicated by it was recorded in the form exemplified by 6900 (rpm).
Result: 5600 (rpm)
